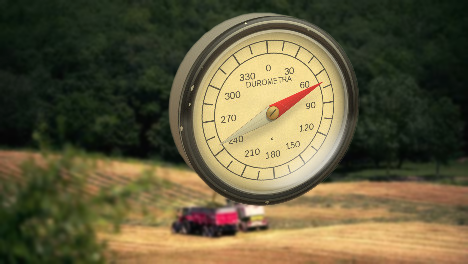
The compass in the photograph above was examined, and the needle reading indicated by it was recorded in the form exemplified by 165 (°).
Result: 67.5 (°)
